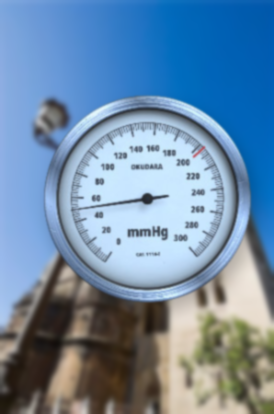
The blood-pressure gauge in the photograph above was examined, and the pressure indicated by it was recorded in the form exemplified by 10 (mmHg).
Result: 50 (mmHg)
